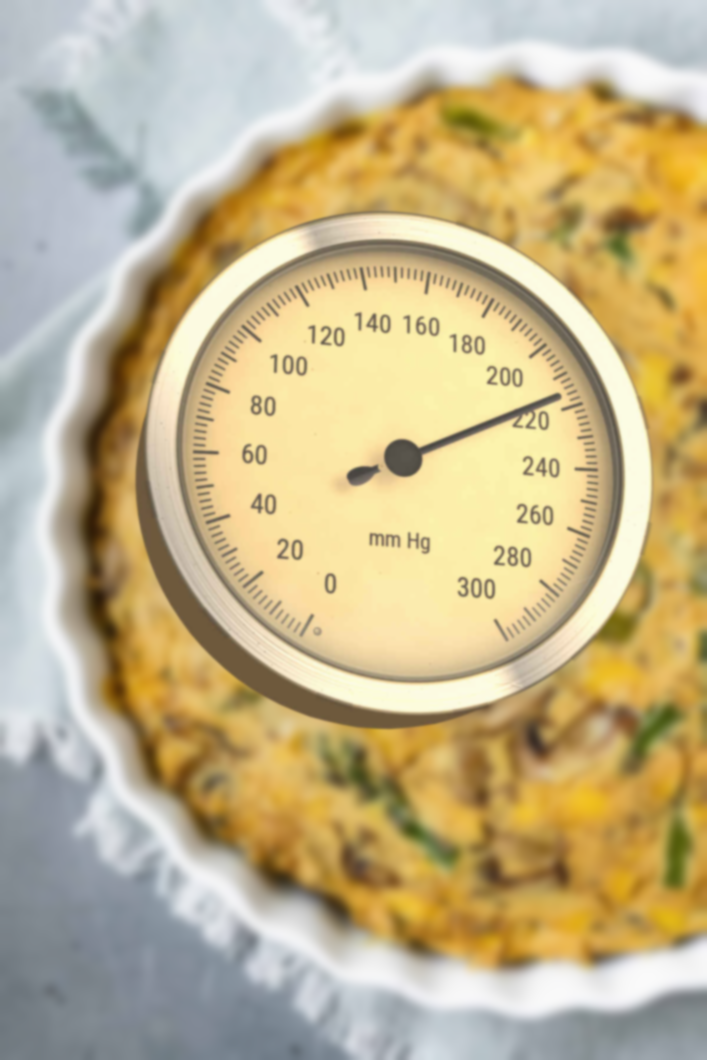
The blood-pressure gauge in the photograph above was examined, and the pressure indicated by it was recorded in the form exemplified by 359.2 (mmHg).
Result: 216 (mmHg)
